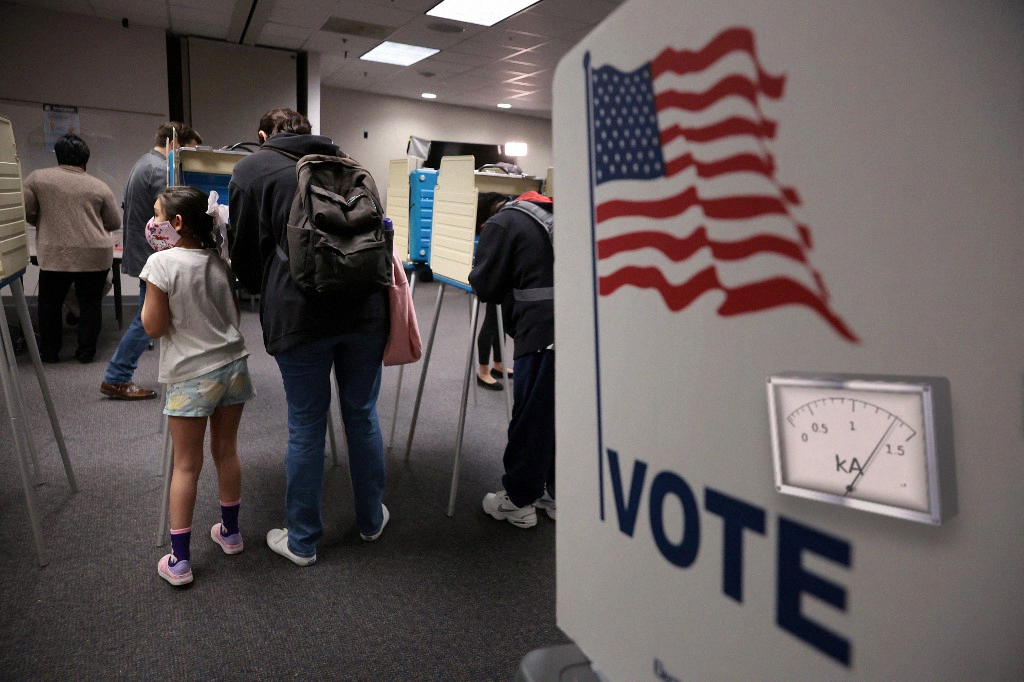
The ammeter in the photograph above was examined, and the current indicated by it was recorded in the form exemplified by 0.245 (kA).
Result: 1.35 (kA)
